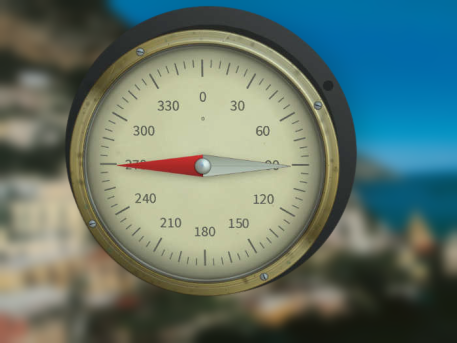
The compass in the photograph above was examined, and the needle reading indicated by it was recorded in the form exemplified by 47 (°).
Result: 270 (°)
